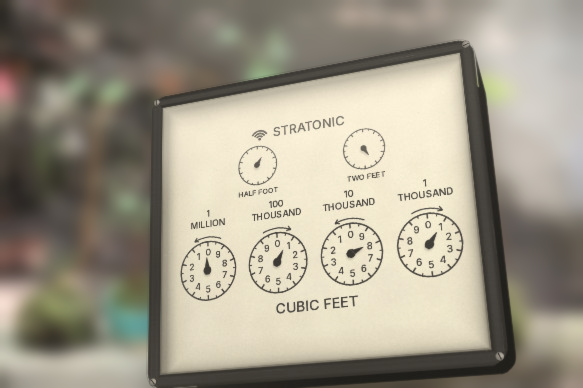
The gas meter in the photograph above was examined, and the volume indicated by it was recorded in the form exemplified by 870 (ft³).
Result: 8100 (ft³)
